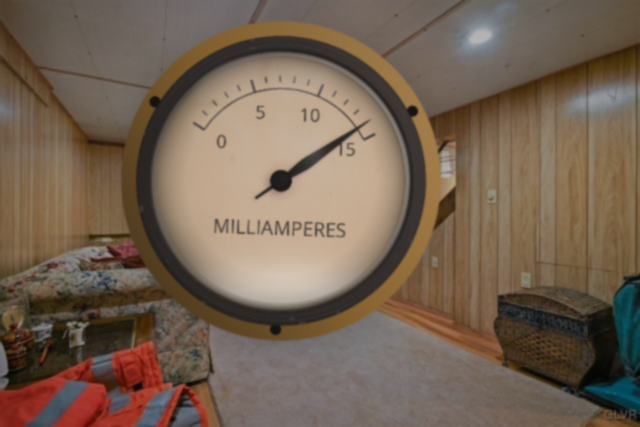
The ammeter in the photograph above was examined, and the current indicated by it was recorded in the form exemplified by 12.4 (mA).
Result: 14 (mA)
